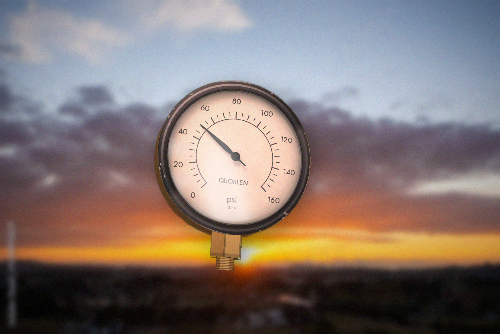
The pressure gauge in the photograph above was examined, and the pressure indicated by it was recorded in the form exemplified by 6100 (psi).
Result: 50 (psi)
